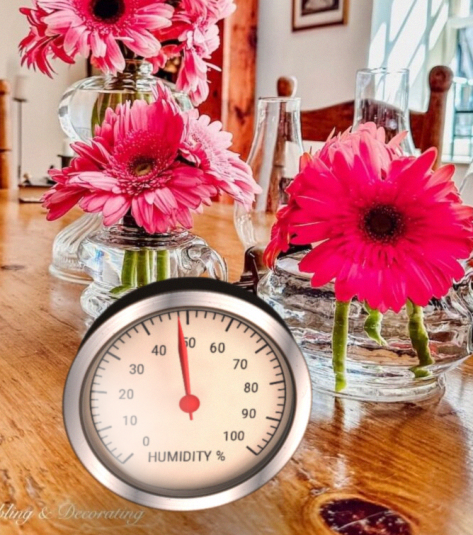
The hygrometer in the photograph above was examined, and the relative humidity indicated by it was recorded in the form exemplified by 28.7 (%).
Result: 48 (%)
